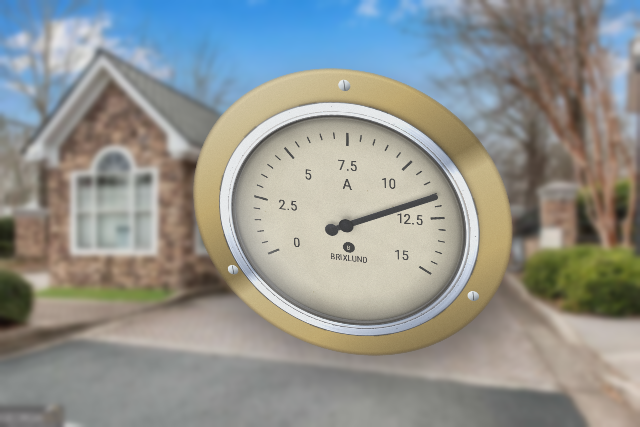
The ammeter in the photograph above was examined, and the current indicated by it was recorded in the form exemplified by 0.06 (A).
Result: 11.5 (A)
